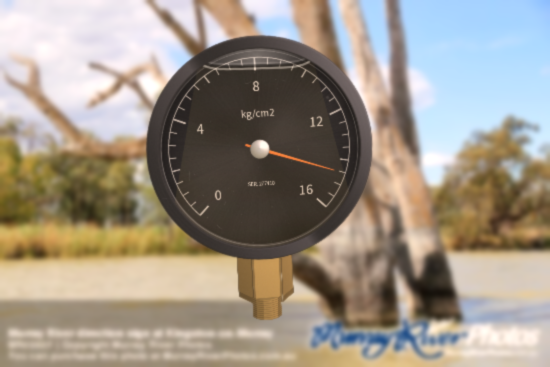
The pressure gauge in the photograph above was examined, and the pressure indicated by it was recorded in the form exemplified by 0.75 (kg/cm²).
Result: 14.5 (kg/cm²)
